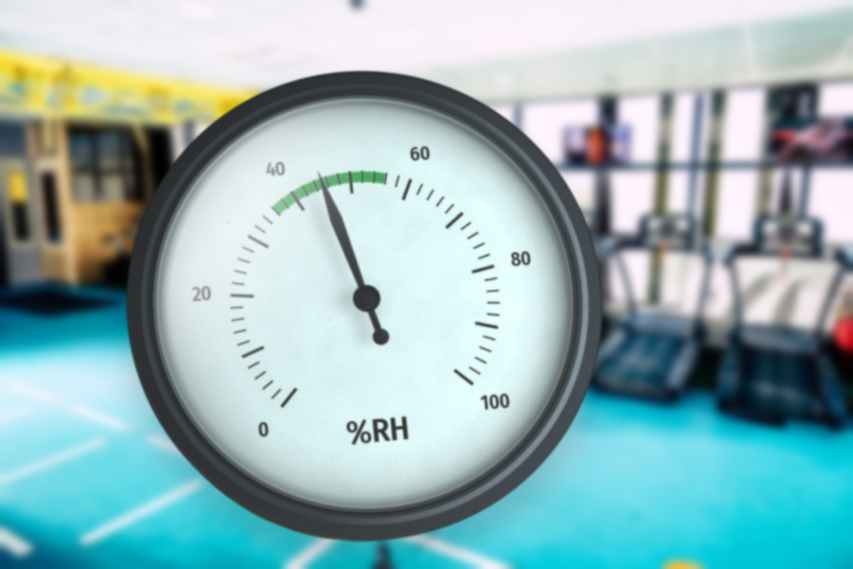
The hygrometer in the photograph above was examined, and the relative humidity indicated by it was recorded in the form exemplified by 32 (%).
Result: 45 (%)
